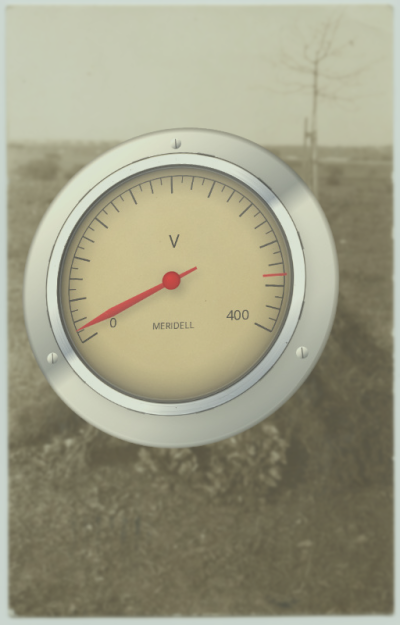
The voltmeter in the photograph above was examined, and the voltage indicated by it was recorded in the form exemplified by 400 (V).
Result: 10 (V)
